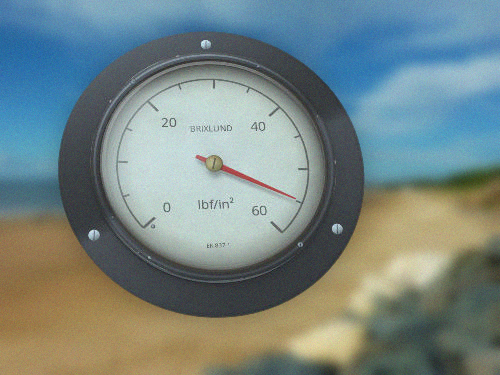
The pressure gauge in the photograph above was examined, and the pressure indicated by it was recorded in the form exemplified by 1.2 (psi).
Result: 55 (psi)
